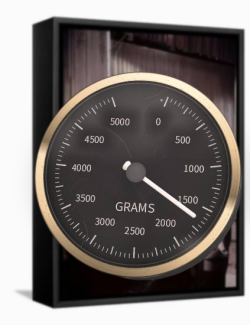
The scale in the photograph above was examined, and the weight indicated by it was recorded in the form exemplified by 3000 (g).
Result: 1650 (g)
